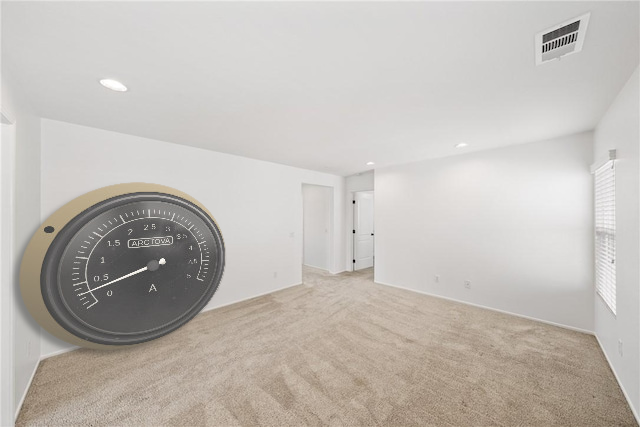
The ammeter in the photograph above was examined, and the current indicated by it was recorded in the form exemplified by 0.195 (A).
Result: 0.3 (A)
